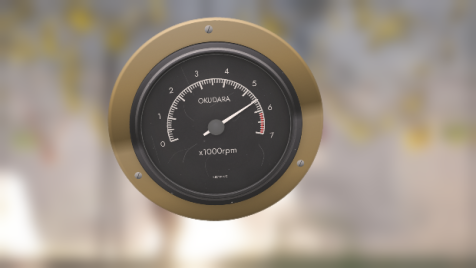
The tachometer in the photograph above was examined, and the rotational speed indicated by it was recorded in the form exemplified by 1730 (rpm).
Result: 5500 (rpm)
